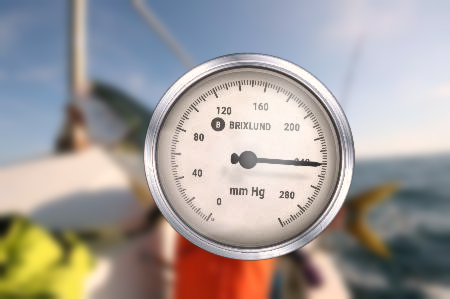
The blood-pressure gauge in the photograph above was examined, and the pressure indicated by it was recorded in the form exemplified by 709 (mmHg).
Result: 240 (mmHg)
